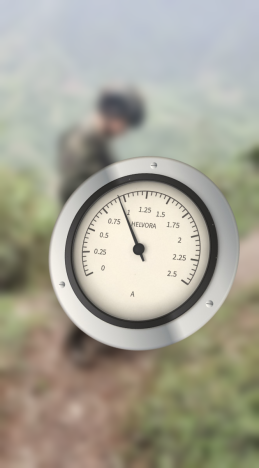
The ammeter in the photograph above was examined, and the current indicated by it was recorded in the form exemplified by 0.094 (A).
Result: 0.95 (A)
